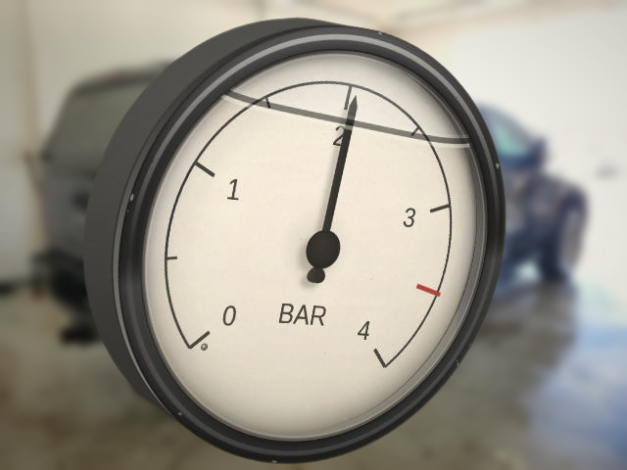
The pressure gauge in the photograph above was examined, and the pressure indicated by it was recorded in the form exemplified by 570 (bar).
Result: 2 (bar)
